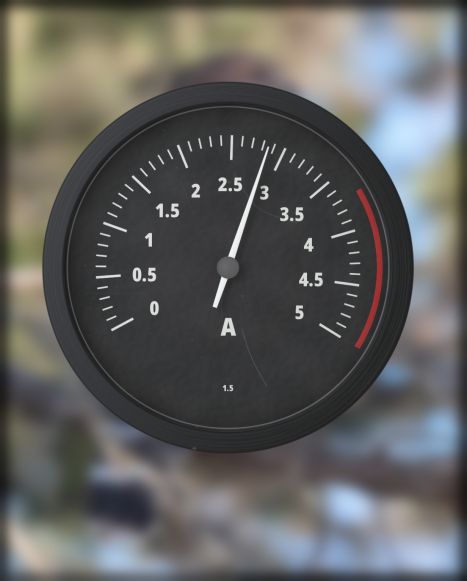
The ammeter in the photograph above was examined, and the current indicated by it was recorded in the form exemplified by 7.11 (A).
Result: 2.85 (A)
